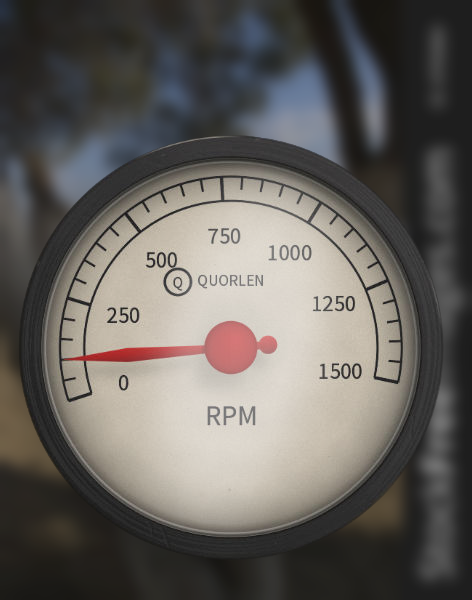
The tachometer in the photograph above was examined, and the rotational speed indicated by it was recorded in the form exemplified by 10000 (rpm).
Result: 100 (rpm)
